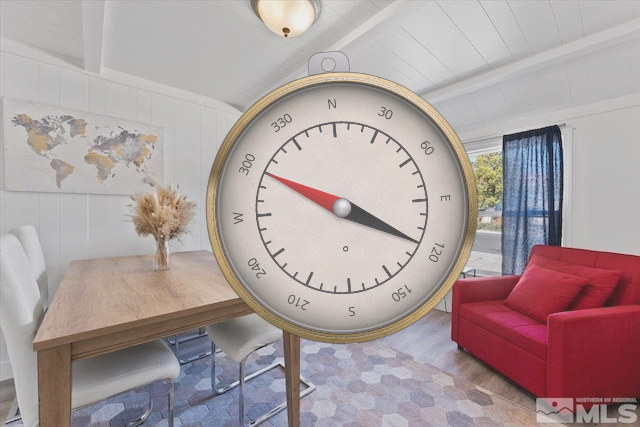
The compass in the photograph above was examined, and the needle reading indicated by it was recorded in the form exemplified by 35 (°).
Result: 300 (°)
